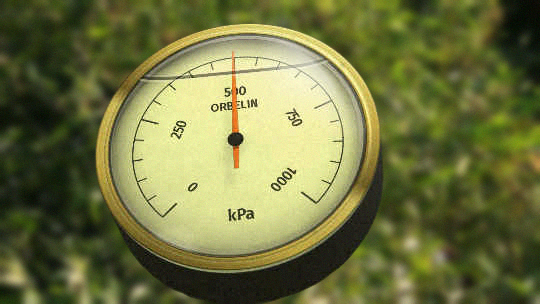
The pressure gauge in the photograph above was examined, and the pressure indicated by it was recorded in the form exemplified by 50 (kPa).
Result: 500 (kPa)
